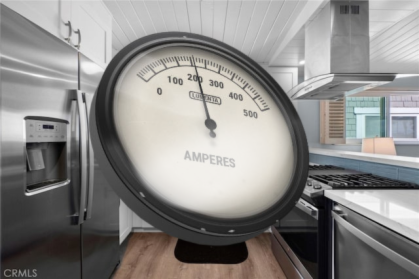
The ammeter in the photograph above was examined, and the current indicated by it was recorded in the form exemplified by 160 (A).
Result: 200 (A)
